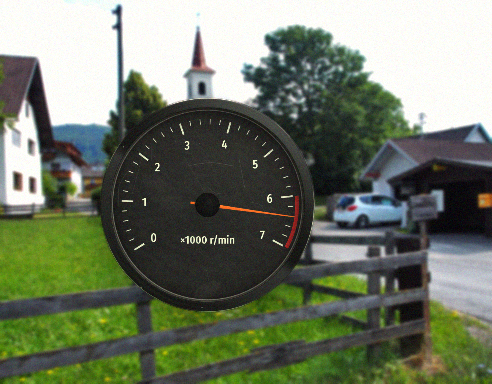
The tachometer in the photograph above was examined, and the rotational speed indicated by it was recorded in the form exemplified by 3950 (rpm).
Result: 6400 (rpm)
